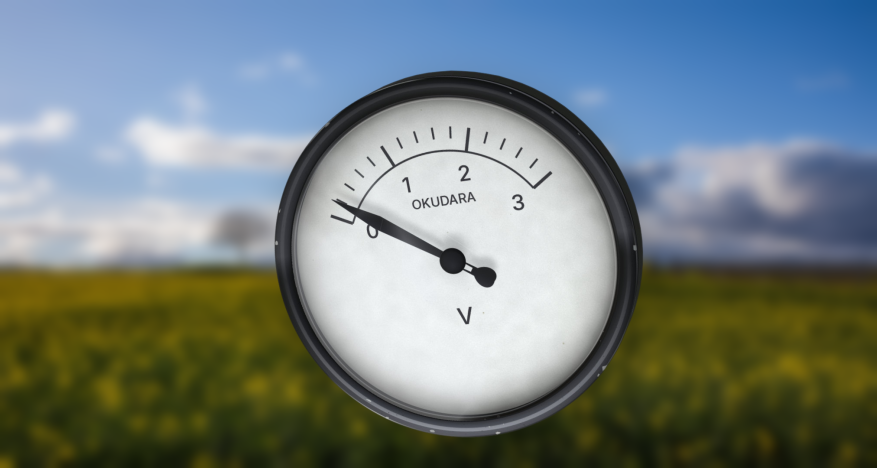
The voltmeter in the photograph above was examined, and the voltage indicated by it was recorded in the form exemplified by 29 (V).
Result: 0.2 (V)
